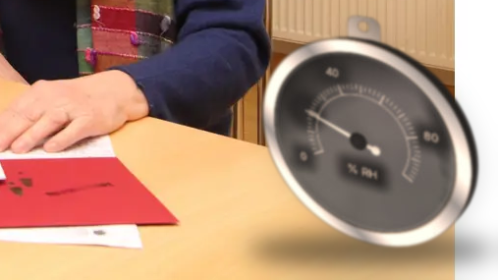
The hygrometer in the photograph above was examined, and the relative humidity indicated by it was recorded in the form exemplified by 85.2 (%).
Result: 20 (%)
